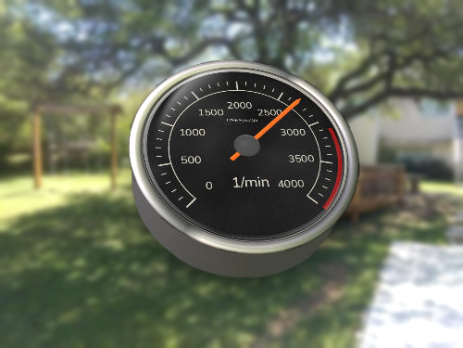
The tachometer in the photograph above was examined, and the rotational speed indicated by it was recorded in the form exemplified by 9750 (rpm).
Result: 2700 (rpm)
